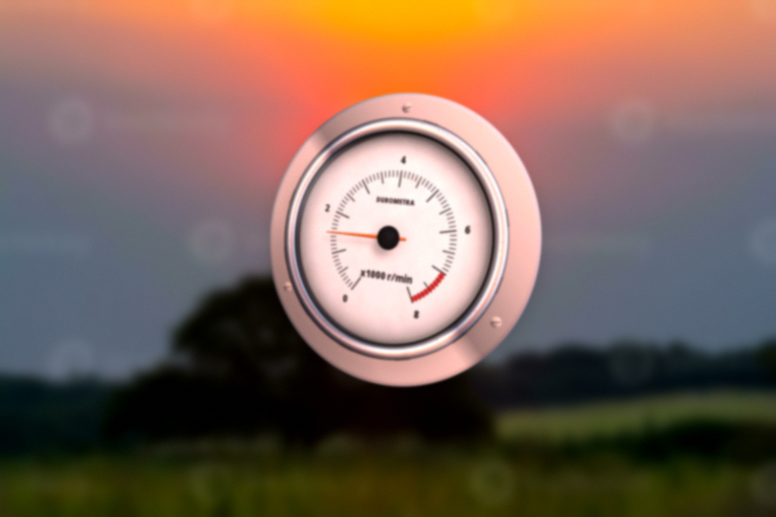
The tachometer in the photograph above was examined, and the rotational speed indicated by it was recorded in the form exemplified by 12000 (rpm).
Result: 1500 (rpm)
